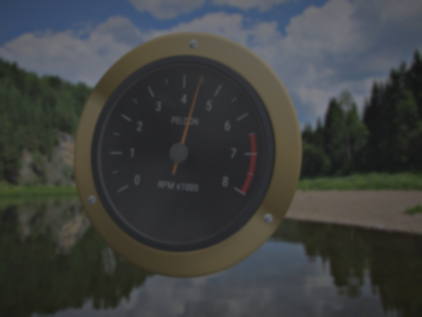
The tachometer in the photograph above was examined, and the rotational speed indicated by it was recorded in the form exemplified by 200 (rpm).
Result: 4500 (rpm)
